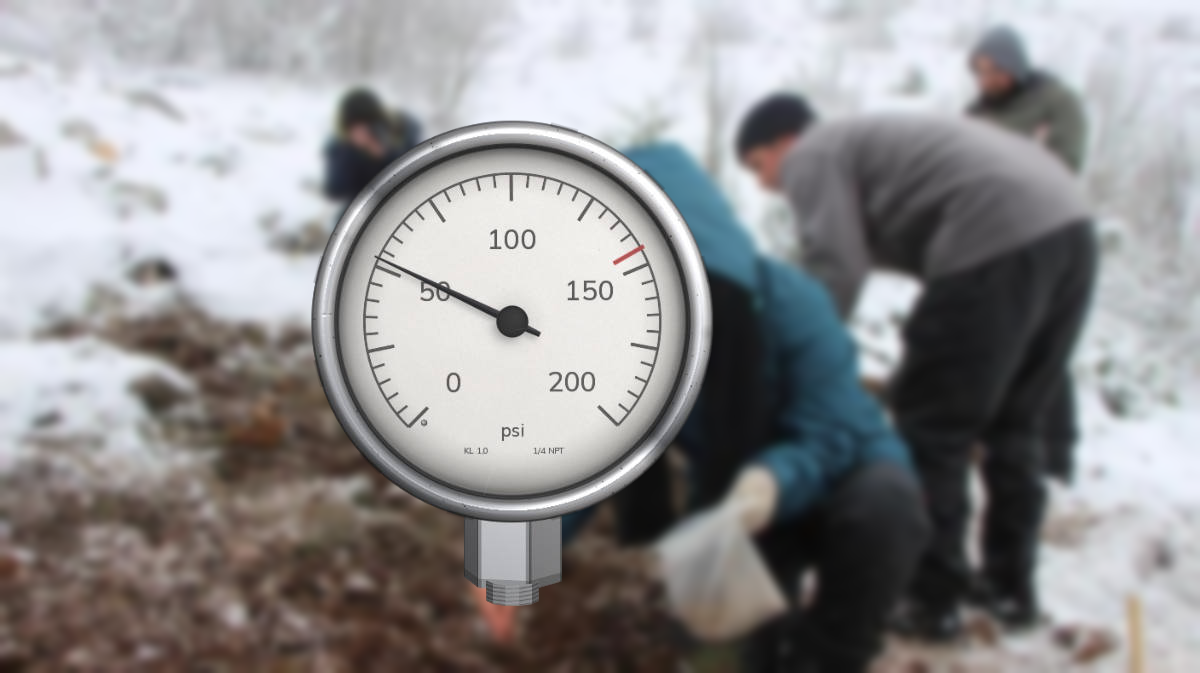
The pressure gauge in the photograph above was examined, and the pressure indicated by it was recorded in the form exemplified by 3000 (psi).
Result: 52.5 (psi)
